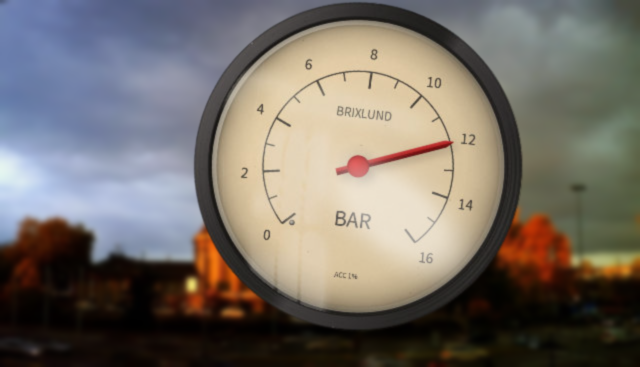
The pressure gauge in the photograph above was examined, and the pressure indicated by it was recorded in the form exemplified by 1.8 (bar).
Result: 12 (bar)
